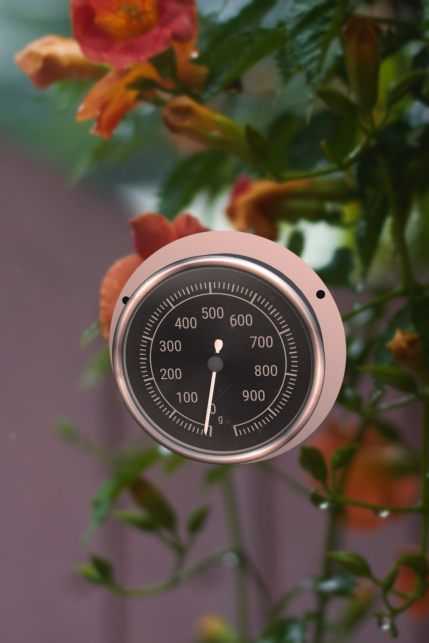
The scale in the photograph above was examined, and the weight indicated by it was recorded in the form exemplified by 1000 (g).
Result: 10 (g)
